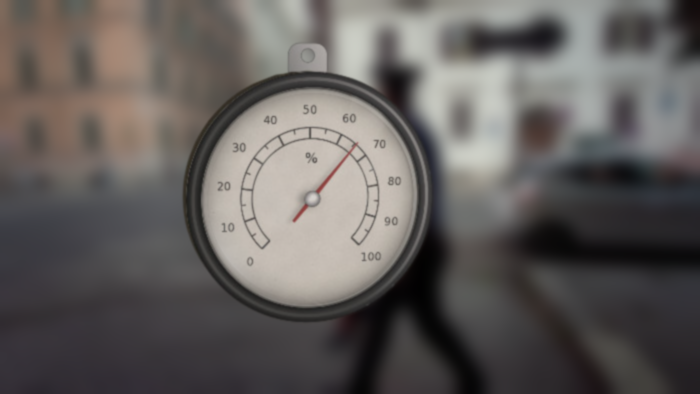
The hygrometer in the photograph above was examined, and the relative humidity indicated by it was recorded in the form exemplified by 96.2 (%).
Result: 65 (%)
